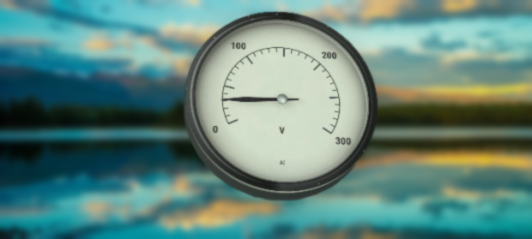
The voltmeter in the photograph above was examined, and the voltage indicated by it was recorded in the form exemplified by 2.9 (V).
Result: 30 (V)
